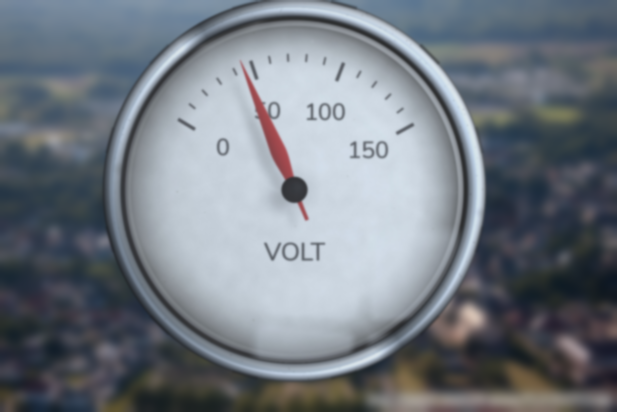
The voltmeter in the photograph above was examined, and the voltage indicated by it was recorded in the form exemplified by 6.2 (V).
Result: 45 (V)
